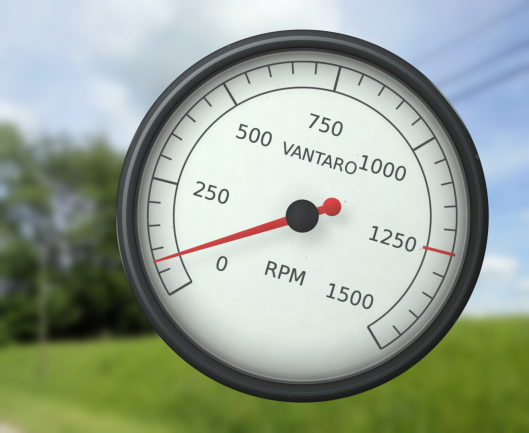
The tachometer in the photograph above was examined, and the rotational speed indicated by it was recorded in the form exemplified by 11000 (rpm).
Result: 75 (rpm)
